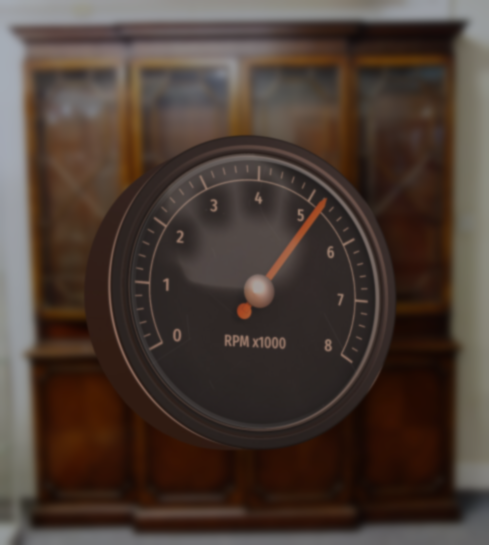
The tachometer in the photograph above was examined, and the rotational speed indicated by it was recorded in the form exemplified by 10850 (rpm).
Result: 5200 (rpm)
